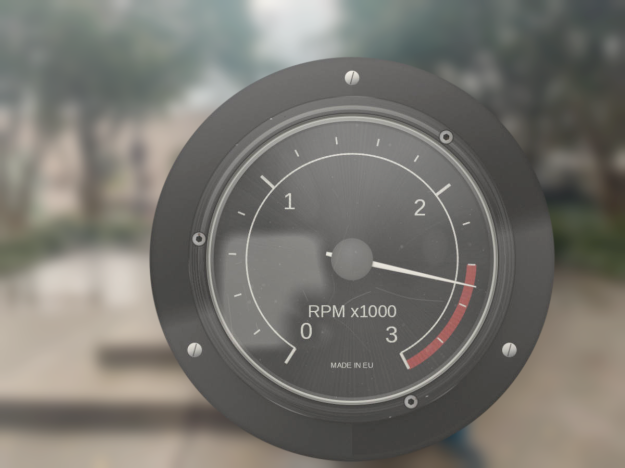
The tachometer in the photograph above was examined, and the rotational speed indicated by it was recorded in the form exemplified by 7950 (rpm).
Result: 2500 (rpm)
